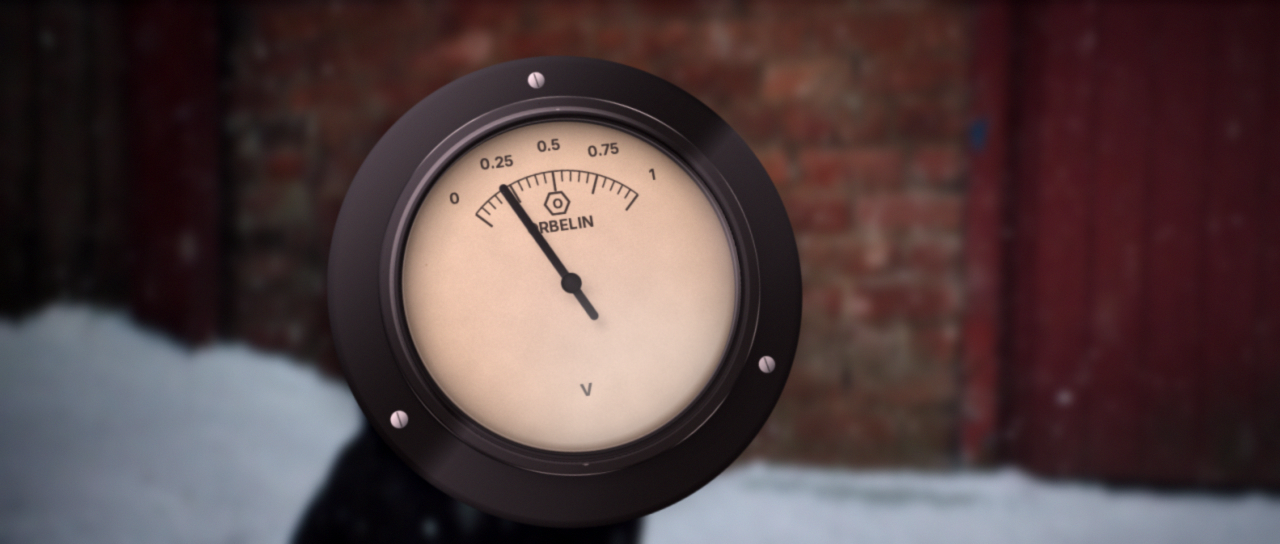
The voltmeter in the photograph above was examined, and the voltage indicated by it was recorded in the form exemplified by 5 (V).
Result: 0.2 (V)
